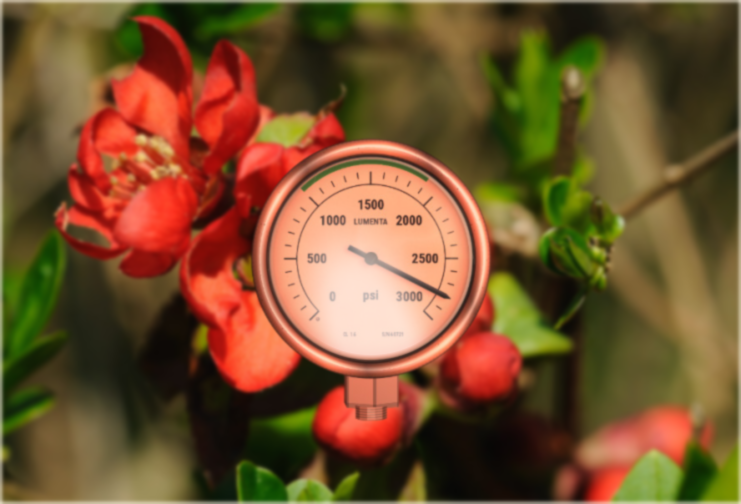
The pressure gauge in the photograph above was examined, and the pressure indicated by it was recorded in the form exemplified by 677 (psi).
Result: 2800 (psi)
